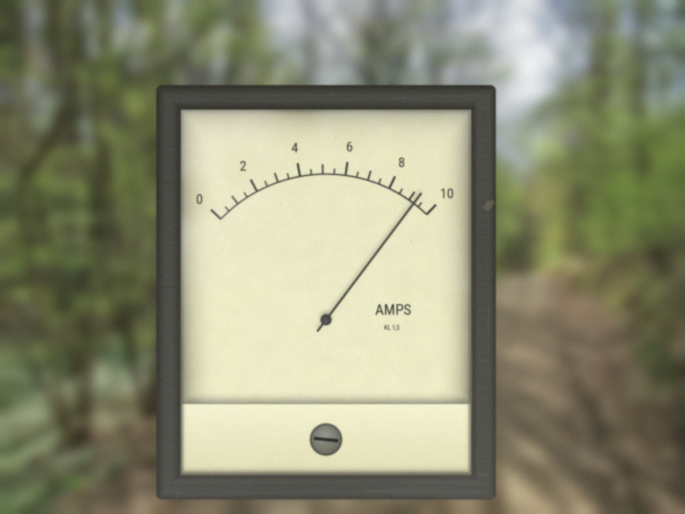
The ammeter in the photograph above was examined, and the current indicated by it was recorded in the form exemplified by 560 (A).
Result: 9.25 (A)
